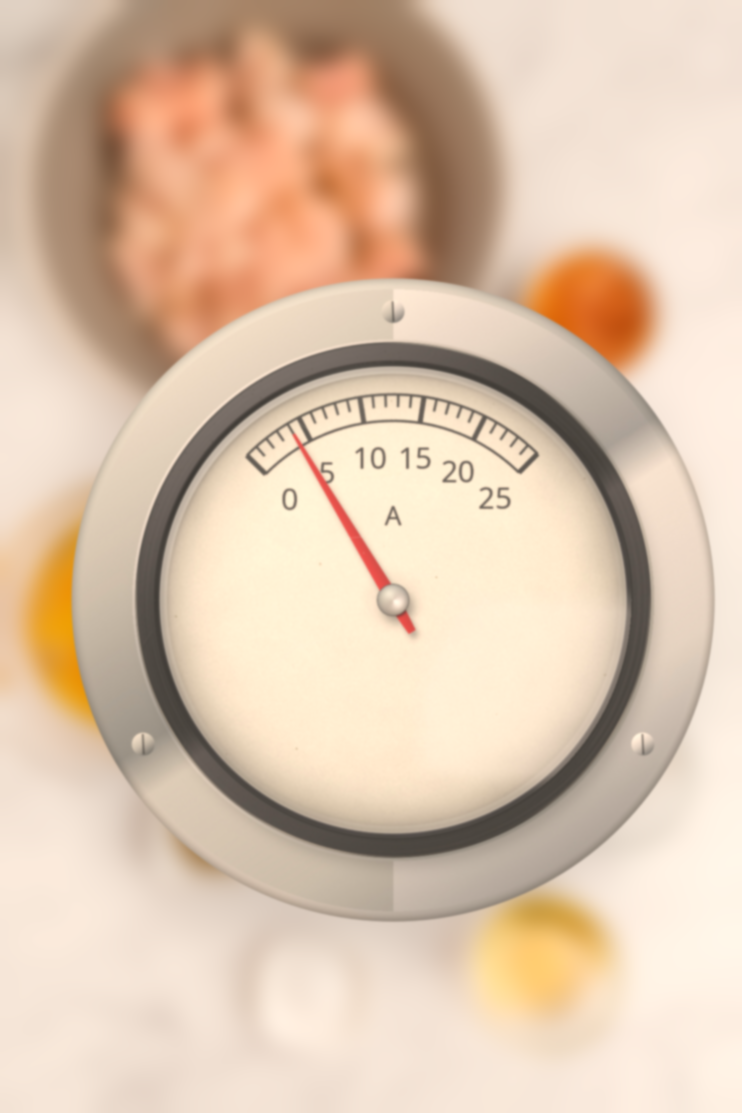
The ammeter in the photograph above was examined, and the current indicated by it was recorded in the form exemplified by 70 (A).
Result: 4 (A)
